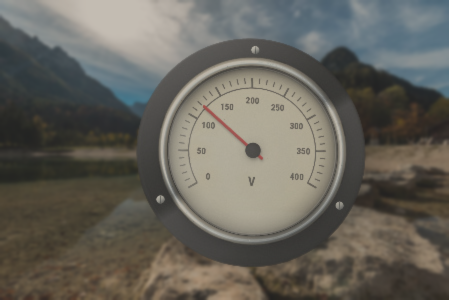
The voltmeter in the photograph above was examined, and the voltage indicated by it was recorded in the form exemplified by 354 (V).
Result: 120 (V)
